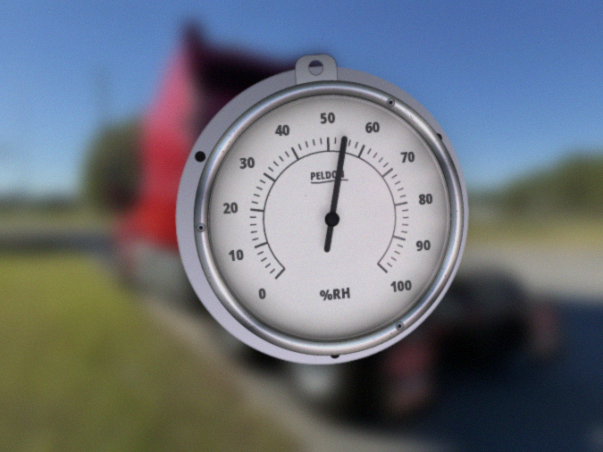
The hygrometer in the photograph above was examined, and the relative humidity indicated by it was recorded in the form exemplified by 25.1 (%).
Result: 54 (%)
